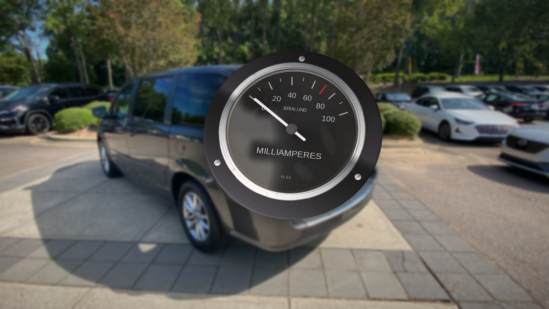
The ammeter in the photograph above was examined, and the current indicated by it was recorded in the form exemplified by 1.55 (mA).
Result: 0 (mA)
